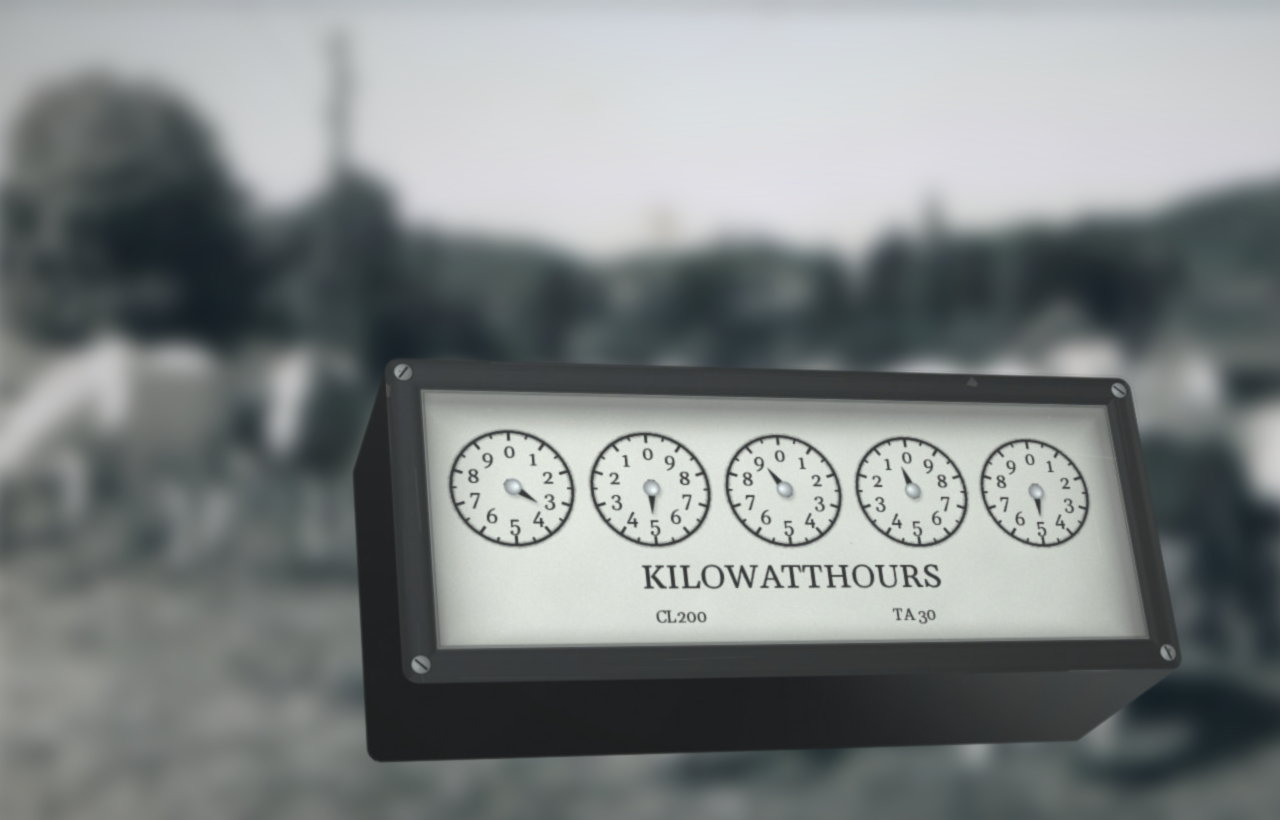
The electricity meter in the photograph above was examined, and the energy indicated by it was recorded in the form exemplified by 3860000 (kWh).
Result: 34905 (kWh)
